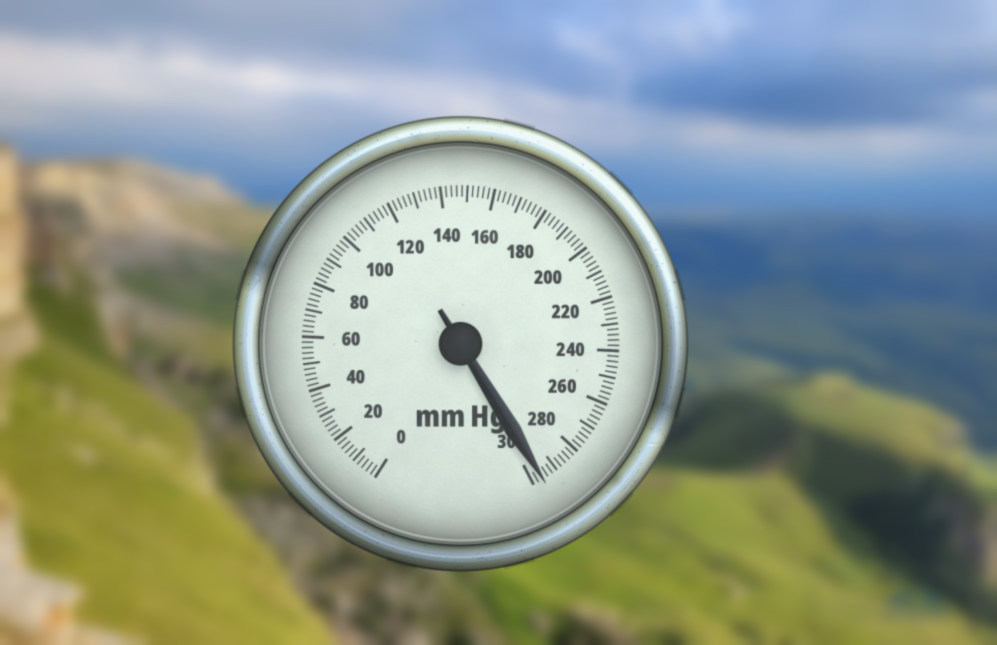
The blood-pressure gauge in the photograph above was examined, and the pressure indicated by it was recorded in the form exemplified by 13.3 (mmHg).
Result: 296 (mmHg)
